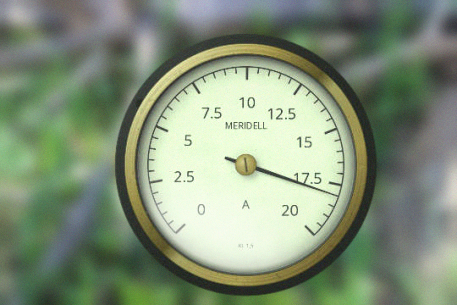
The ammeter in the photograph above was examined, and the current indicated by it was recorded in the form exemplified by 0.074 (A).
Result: 18 (A)
